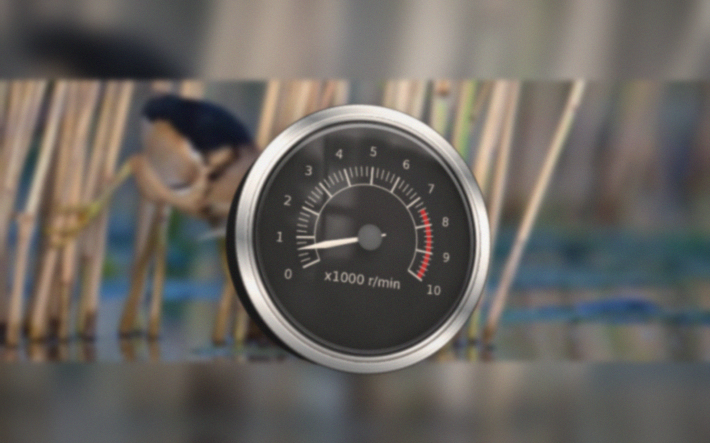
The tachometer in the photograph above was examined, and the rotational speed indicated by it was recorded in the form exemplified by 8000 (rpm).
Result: 600 (rpm)
